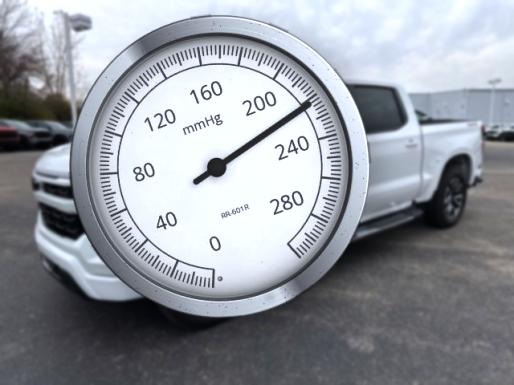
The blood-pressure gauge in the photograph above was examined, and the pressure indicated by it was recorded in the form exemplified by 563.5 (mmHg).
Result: 222 (mmHg)
